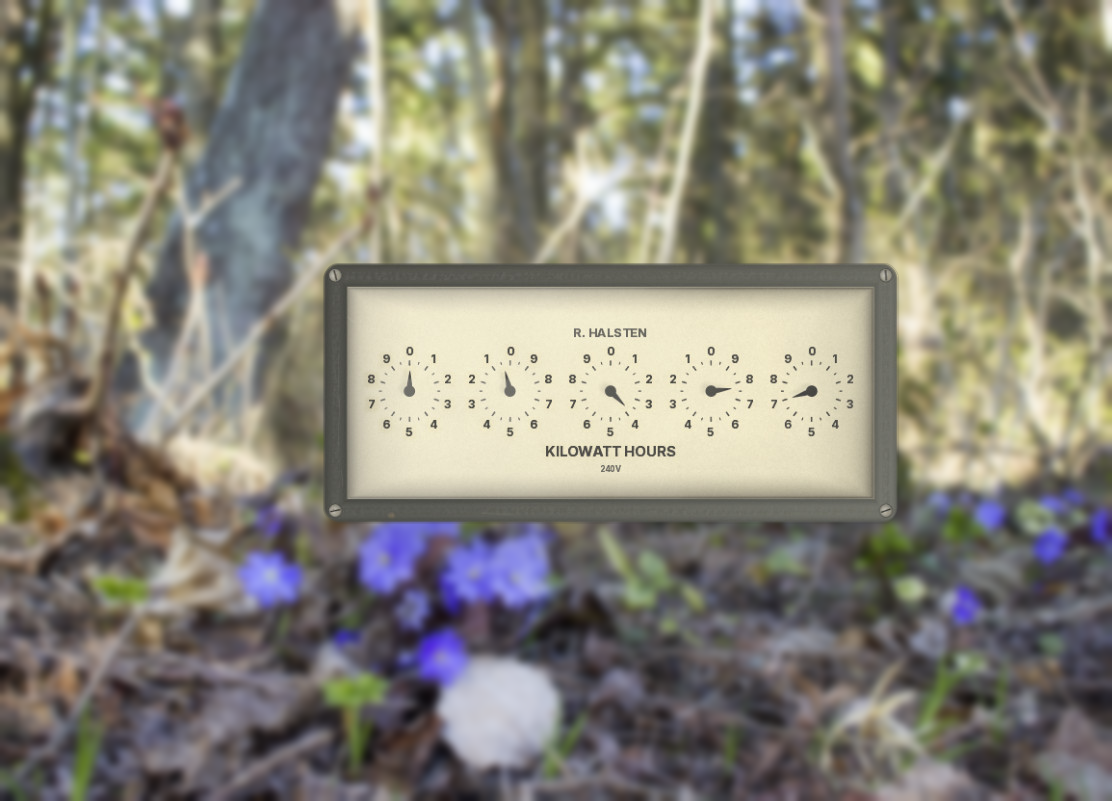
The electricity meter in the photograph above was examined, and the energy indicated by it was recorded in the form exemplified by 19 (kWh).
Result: 377 (kWh)
